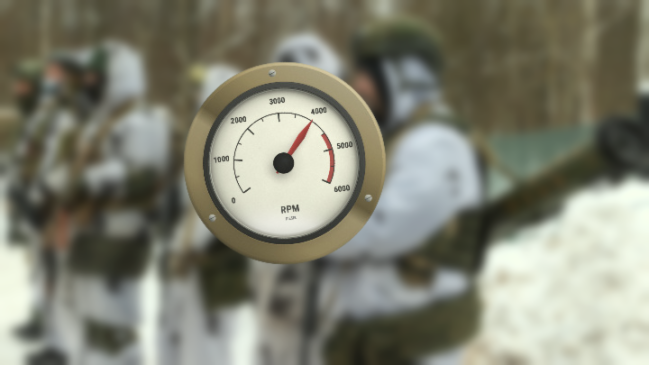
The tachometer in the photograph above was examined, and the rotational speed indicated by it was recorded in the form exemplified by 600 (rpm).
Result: 4000 (rpm)
